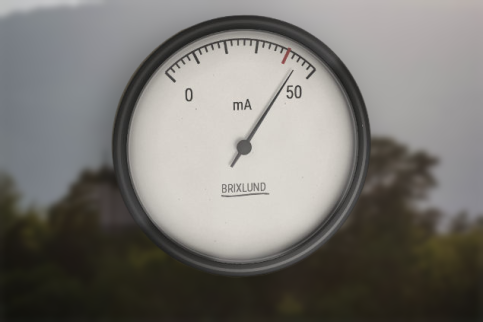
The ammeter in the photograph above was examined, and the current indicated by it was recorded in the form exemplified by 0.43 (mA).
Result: 44 (mA)
